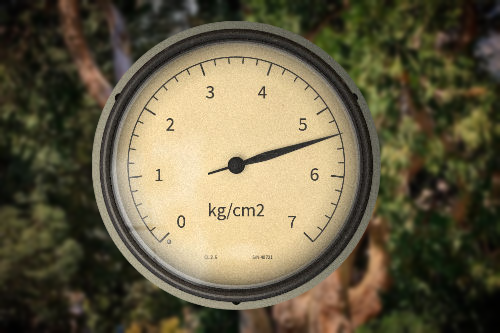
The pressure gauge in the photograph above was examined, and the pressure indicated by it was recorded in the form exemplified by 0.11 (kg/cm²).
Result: 5.4 (kg/cm²)
